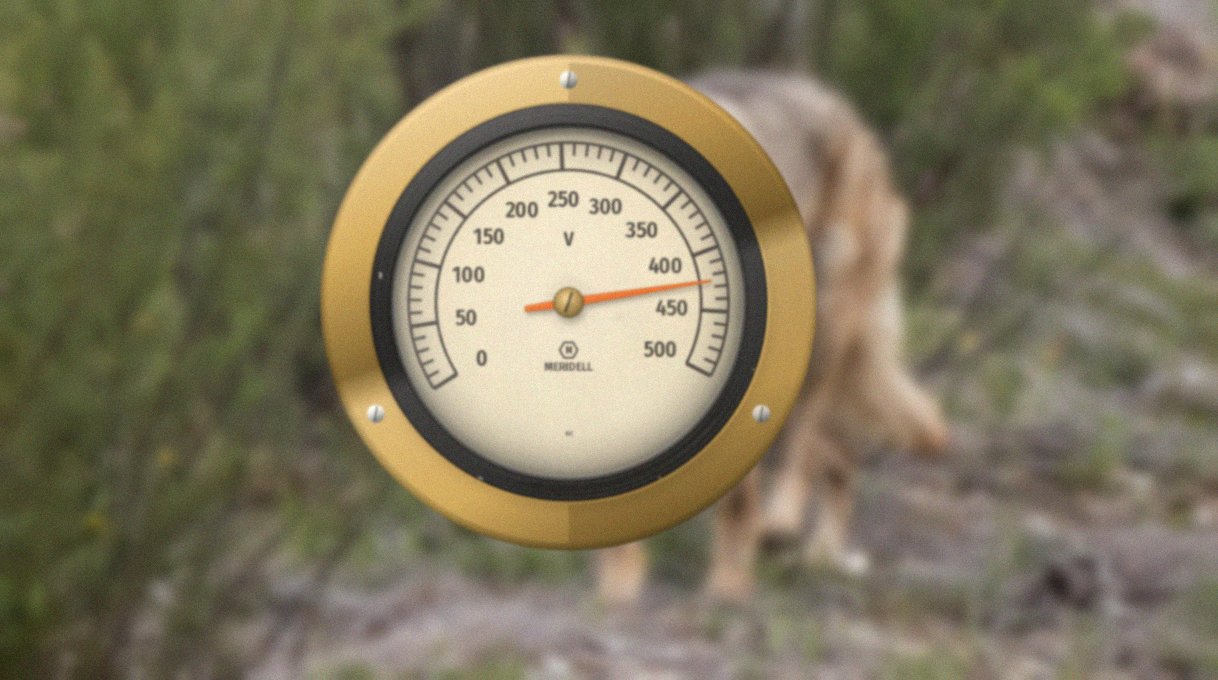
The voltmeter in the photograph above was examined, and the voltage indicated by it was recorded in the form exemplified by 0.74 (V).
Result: 425 (V)
